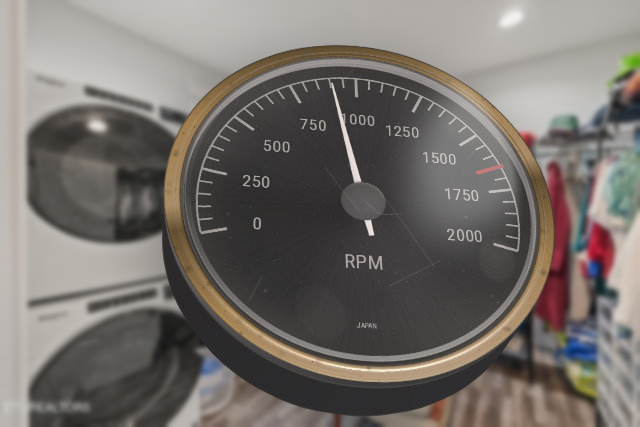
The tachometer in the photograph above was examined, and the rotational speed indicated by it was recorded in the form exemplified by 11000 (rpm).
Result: 900 (rpm)
